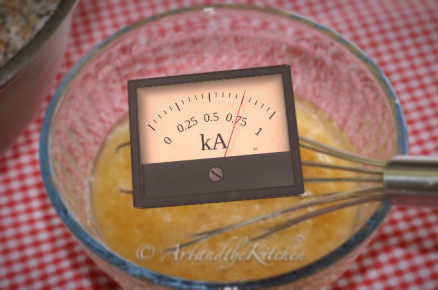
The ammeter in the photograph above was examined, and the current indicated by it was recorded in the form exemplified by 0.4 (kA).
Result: 0.75 (kA)
